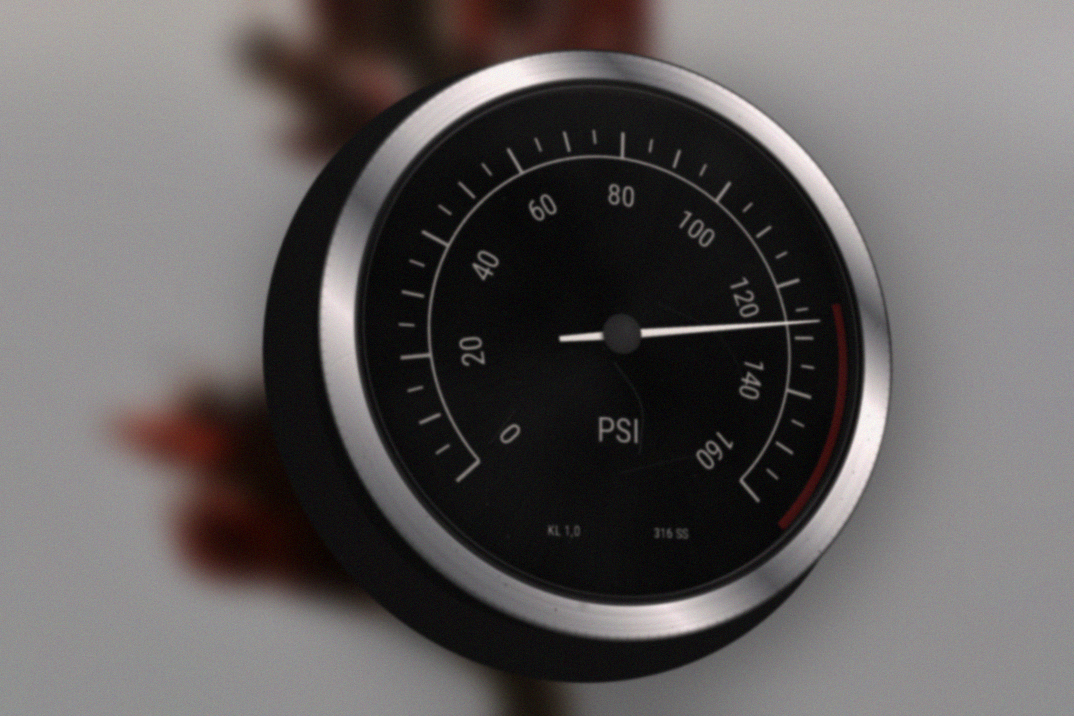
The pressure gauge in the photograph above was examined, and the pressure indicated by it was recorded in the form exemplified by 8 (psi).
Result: 127.5 (psi)
